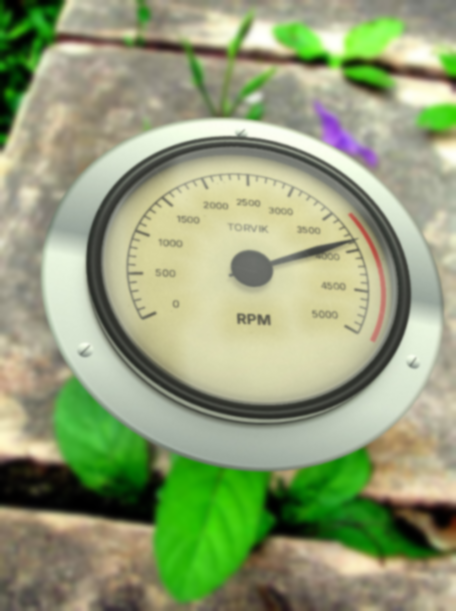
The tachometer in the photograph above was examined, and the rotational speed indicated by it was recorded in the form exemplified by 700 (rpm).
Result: 3900 (rpm)
